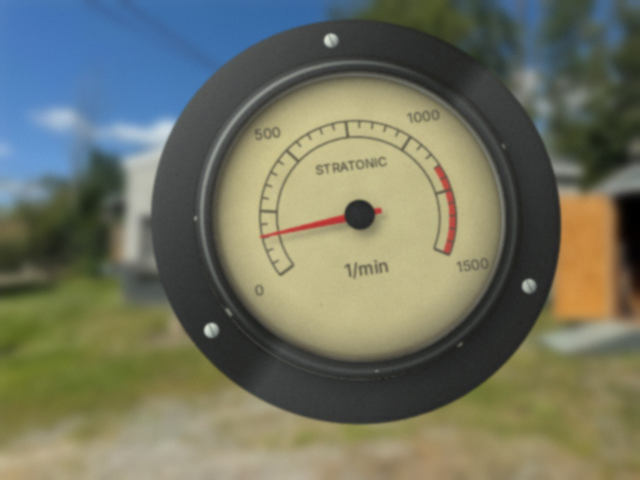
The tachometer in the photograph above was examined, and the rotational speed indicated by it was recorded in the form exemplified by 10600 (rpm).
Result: 150 (rpm)
